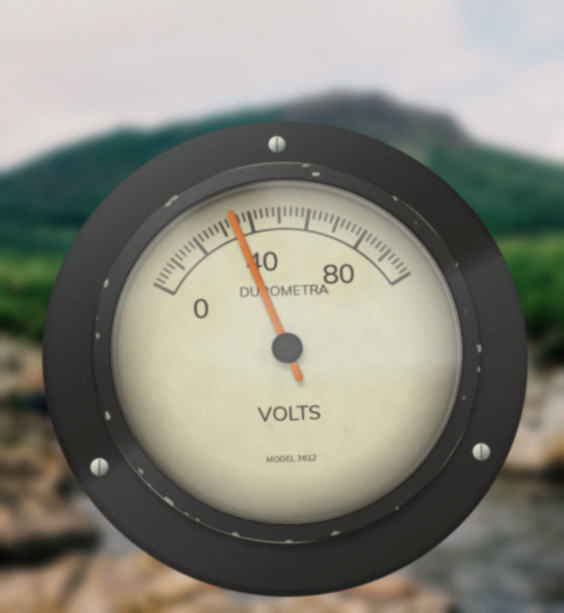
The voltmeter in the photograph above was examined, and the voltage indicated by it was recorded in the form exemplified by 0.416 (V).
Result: 34 (V)
